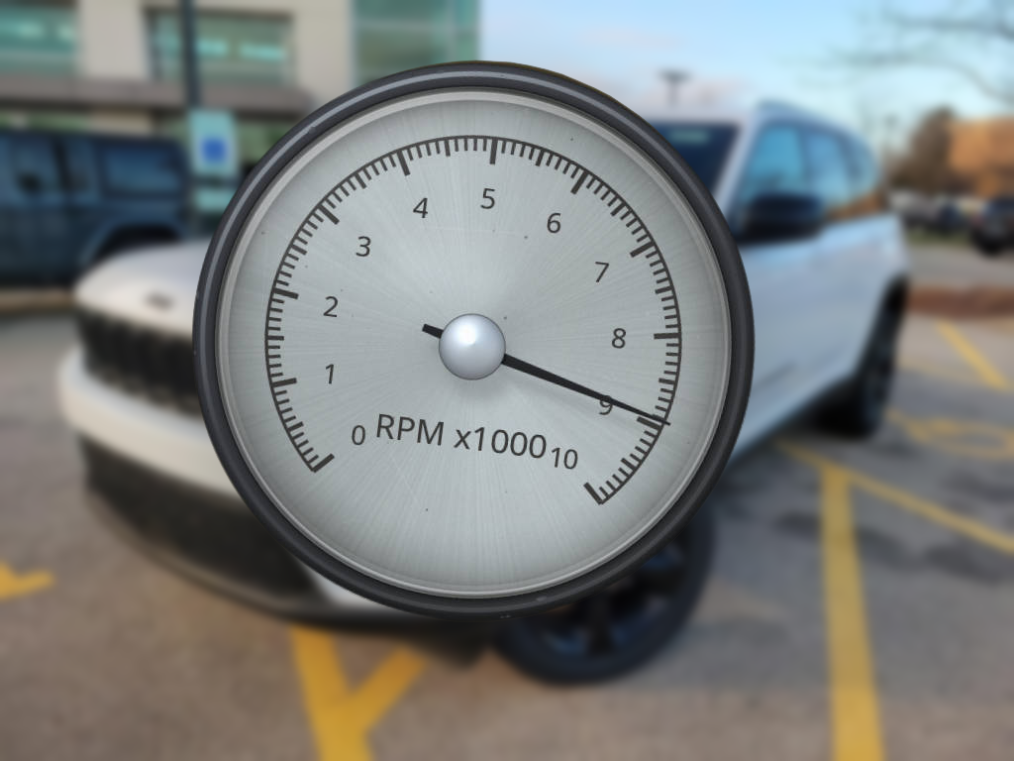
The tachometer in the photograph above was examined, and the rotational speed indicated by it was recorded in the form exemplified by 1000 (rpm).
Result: 8900 (rpm)
